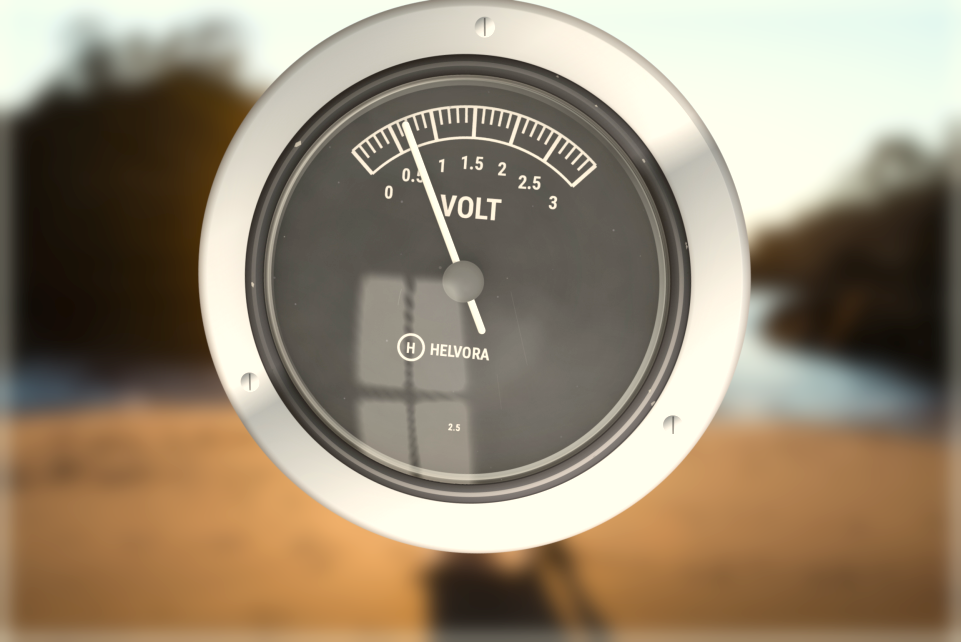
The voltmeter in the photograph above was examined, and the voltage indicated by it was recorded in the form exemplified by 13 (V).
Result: 0.7 (V)
